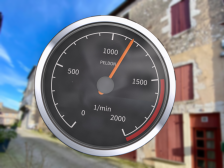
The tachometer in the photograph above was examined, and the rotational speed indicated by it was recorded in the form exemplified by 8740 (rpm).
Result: 1150 (rpm)
